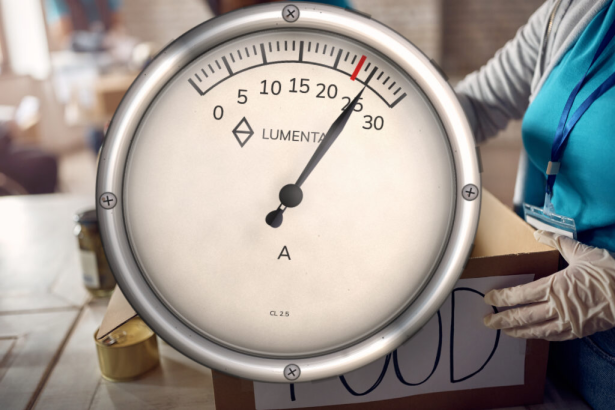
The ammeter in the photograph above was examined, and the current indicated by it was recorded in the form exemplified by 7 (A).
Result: 25 (A)
